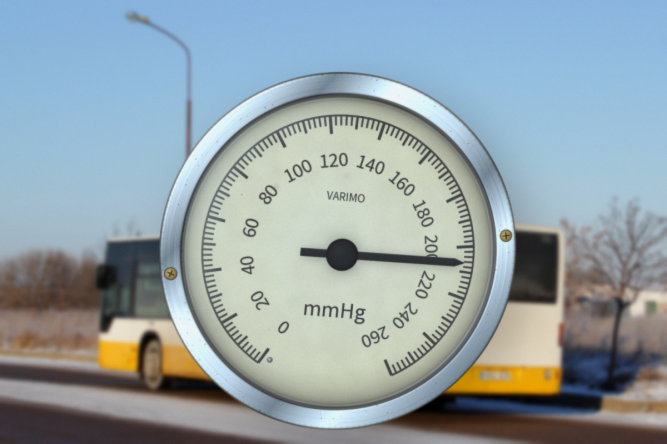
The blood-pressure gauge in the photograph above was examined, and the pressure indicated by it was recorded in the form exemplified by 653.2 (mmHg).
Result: 206 (mmHg)
